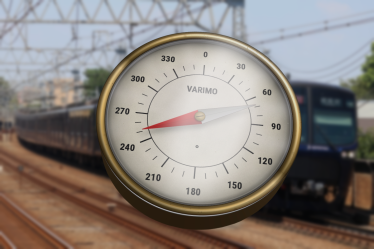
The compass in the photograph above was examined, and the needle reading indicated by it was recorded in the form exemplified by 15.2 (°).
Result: 250 (°)
